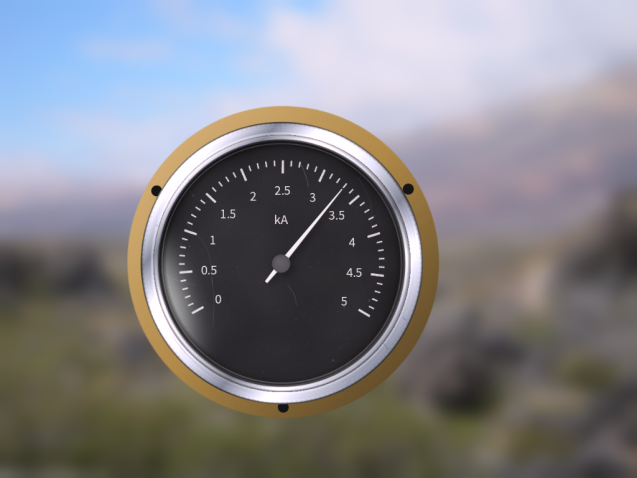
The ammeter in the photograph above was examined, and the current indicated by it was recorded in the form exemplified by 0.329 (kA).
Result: 3.3 (kA)
